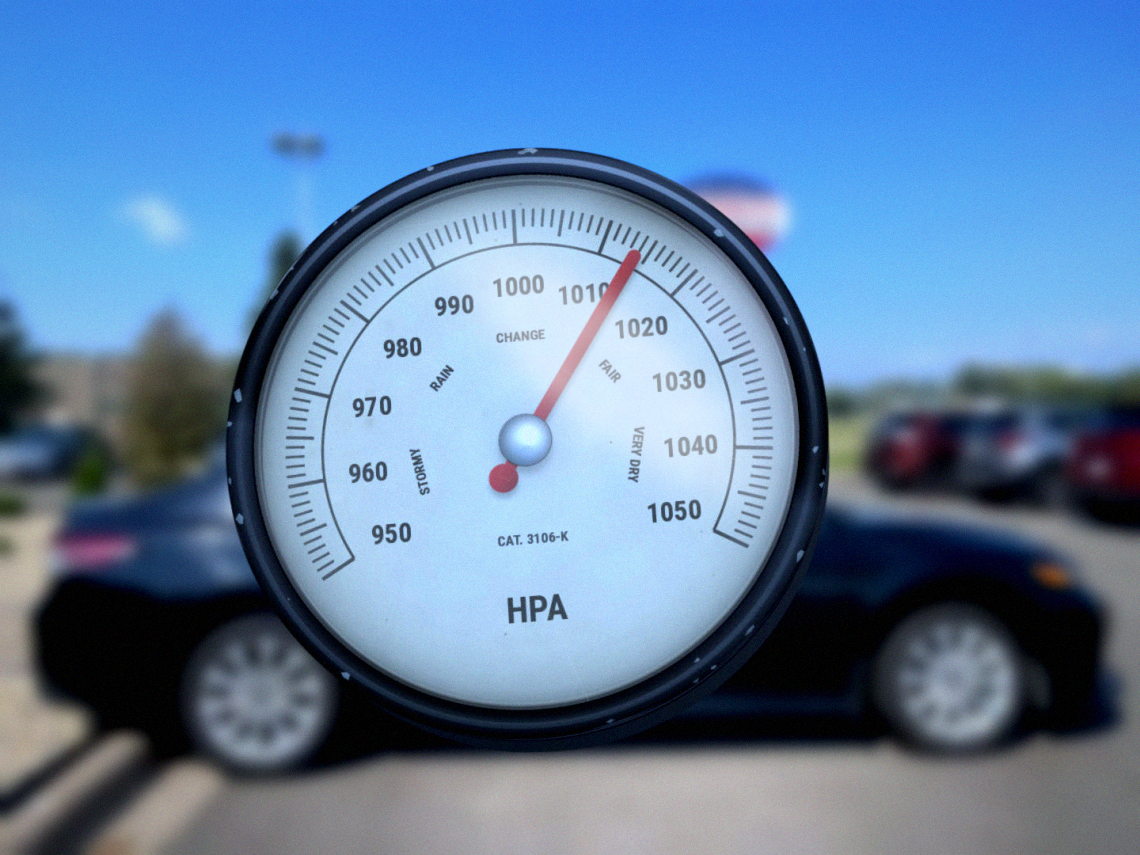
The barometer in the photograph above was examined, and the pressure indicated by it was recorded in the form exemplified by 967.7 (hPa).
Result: 1014 (hPa)
